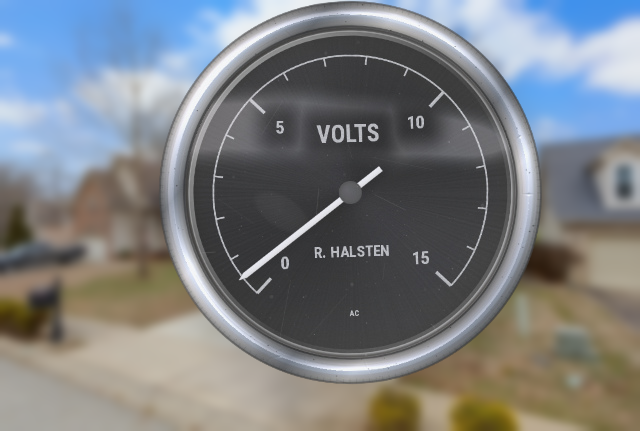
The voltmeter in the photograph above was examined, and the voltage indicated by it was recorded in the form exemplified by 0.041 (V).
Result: 0.5 (V)
